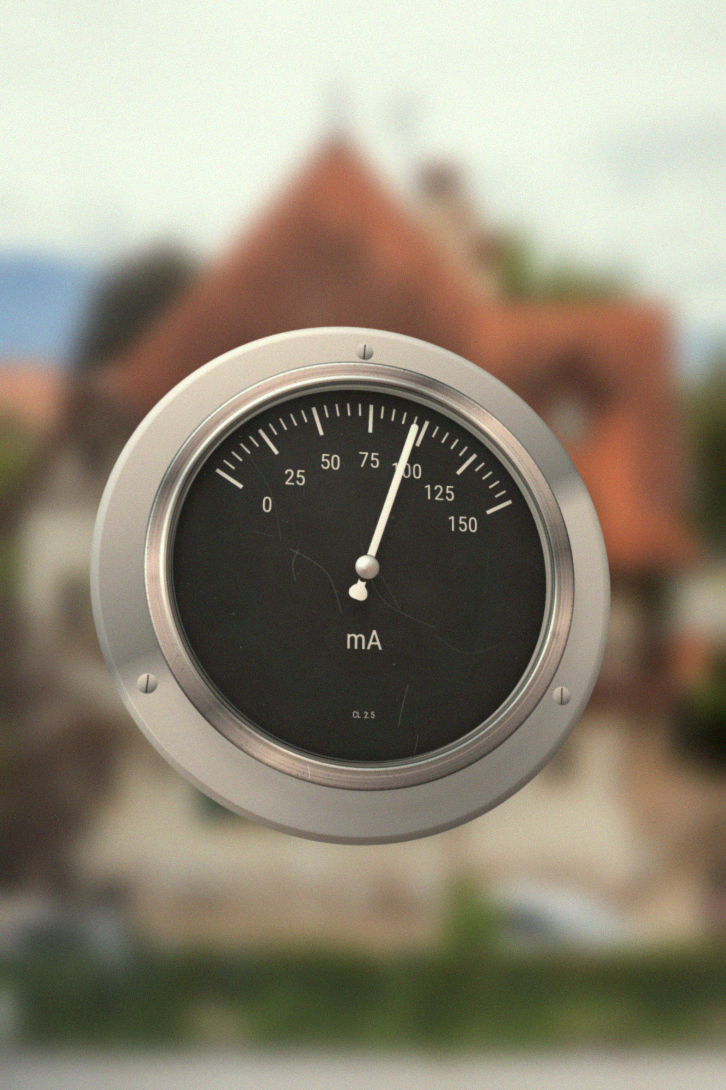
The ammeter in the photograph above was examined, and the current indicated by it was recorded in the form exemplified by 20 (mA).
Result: 95 (mA)
